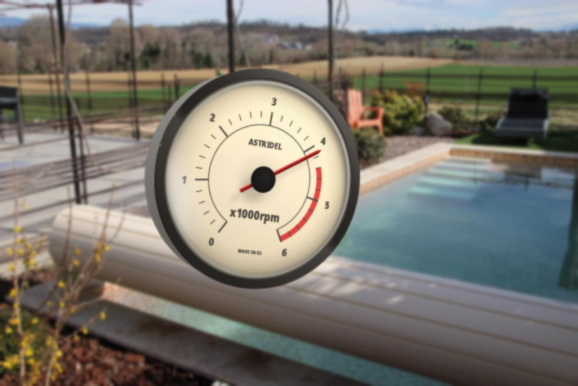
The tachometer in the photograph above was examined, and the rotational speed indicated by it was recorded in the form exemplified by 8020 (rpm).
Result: 4100 (rpm)
